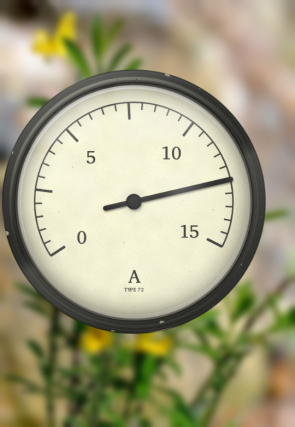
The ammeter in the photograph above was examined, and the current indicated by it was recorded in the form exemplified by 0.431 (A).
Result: 12.5 (A)
